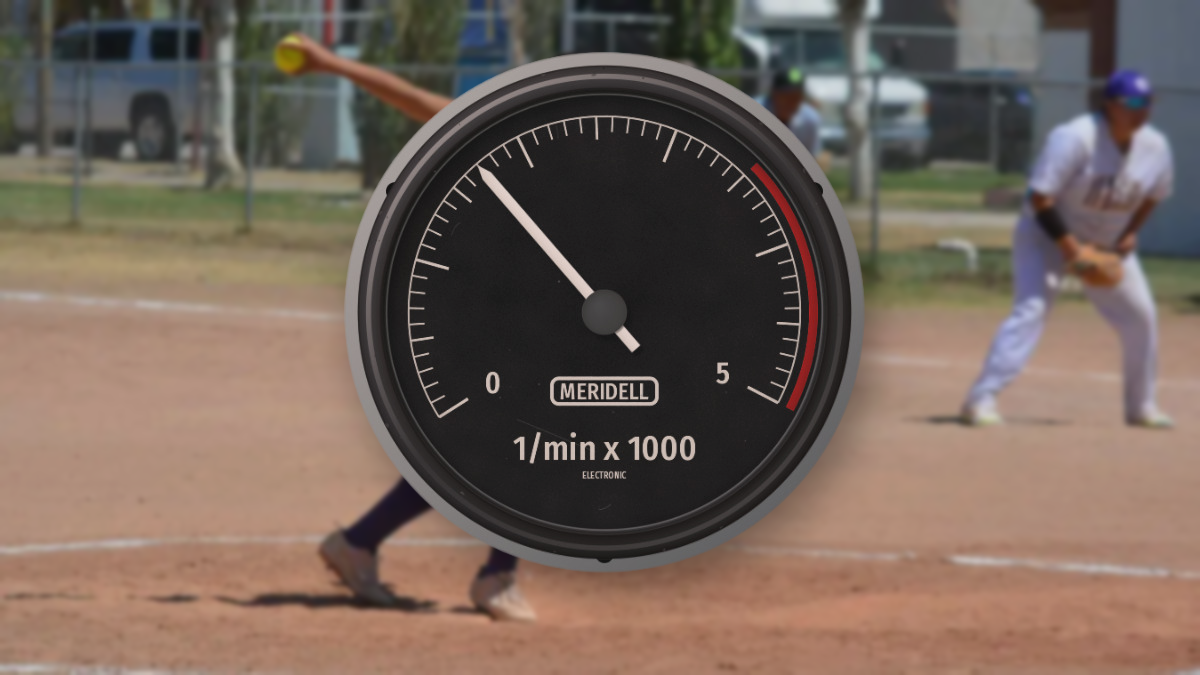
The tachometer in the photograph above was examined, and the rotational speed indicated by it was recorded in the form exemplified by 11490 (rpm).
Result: 1700 (rpm)
